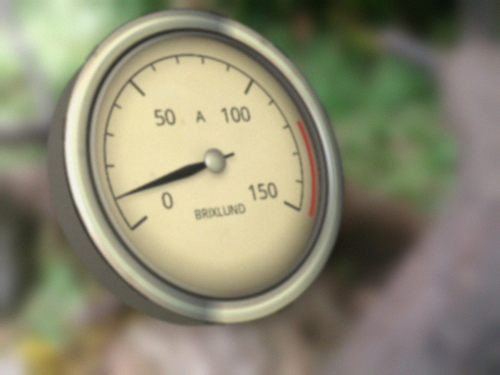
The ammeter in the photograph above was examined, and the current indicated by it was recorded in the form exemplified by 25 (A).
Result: 10 (A)
